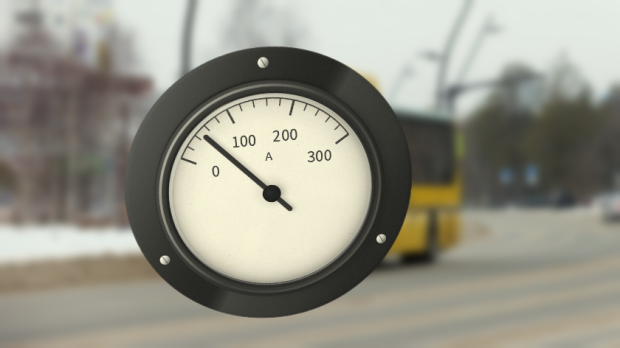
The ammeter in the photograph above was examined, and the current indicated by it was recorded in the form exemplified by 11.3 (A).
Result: 50 (A)
